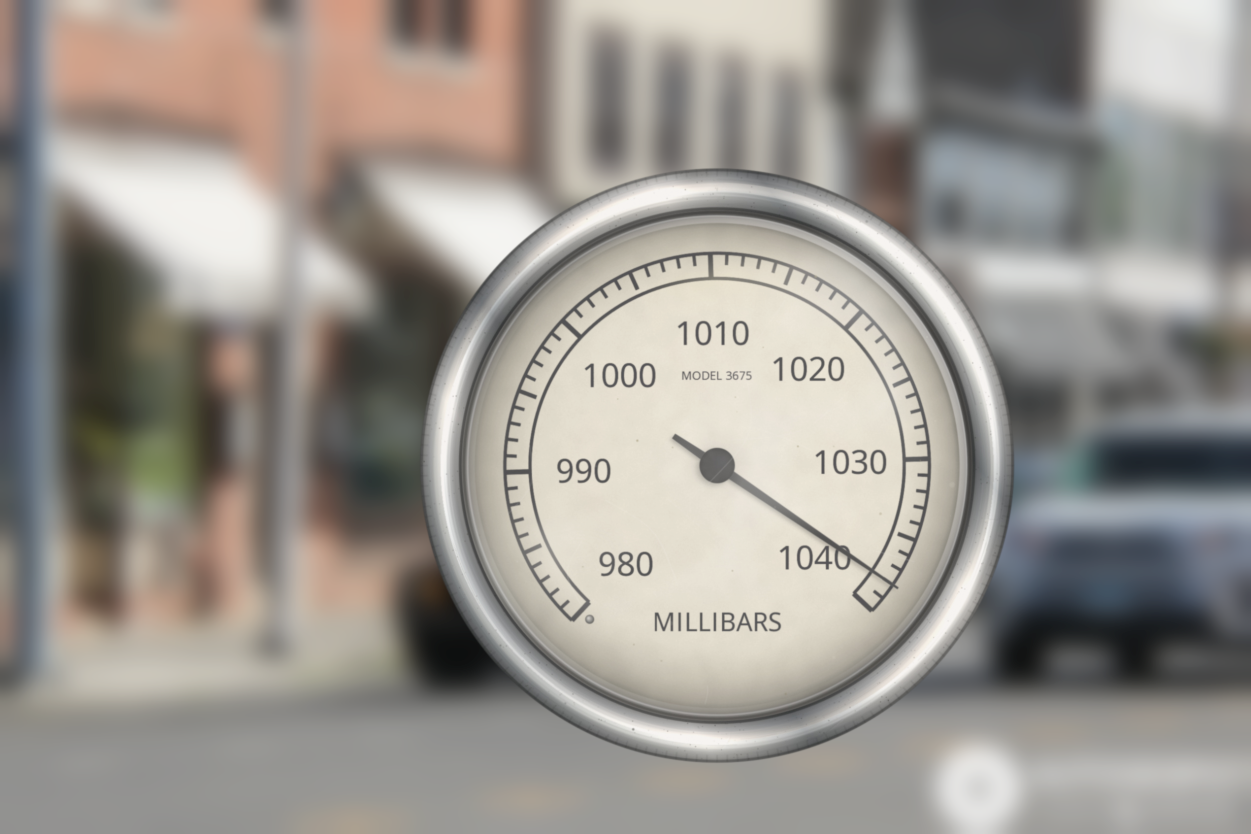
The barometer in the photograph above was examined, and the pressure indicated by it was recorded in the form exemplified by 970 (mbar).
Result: 1038 (mbar)
